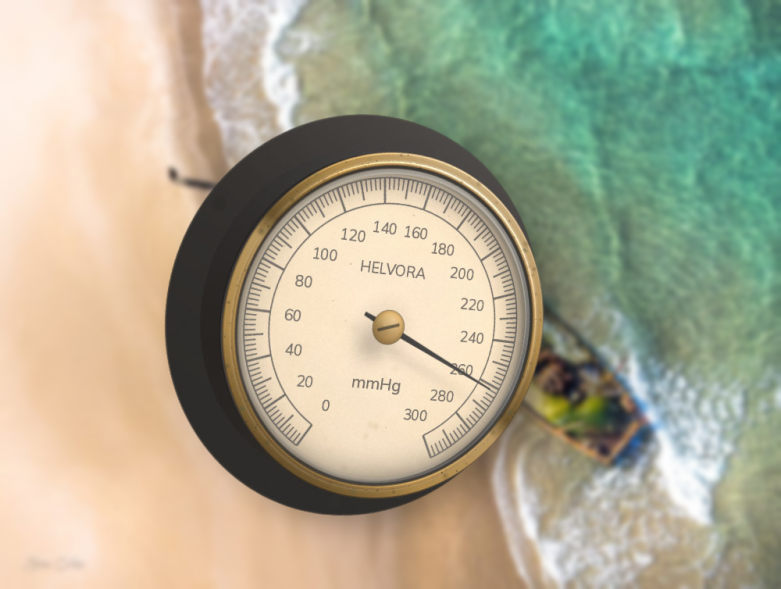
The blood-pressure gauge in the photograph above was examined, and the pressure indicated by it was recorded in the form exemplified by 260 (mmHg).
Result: 262 (mmHg)
